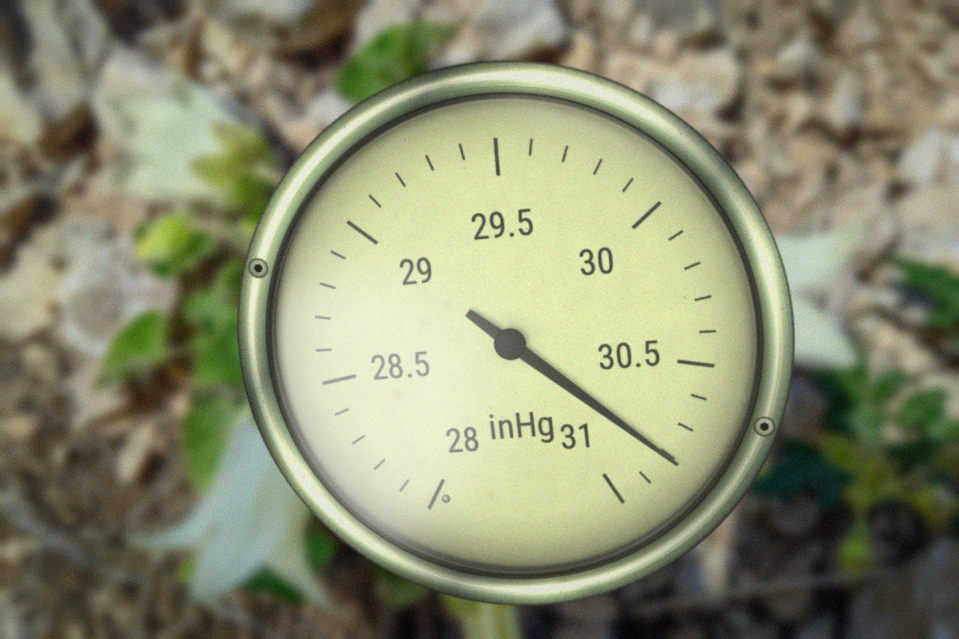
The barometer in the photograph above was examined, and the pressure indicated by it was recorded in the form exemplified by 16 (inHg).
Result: 30.8 (inHg)
